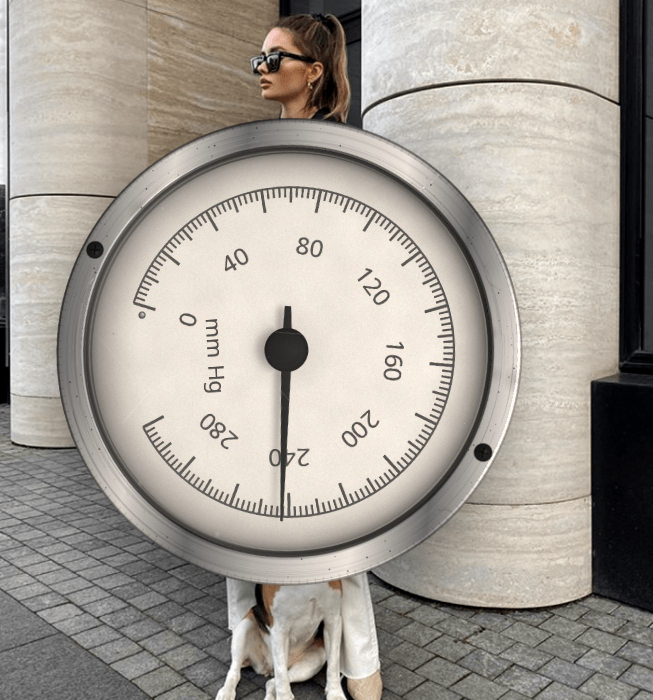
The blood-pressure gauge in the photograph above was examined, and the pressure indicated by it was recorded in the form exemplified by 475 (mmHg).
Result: 242 (mmHg)
